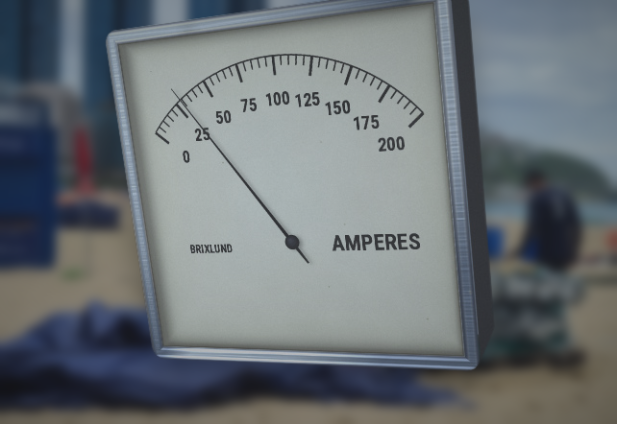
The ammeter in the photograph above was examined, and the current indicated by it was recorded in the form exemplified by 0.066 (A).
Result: 30 (A)
